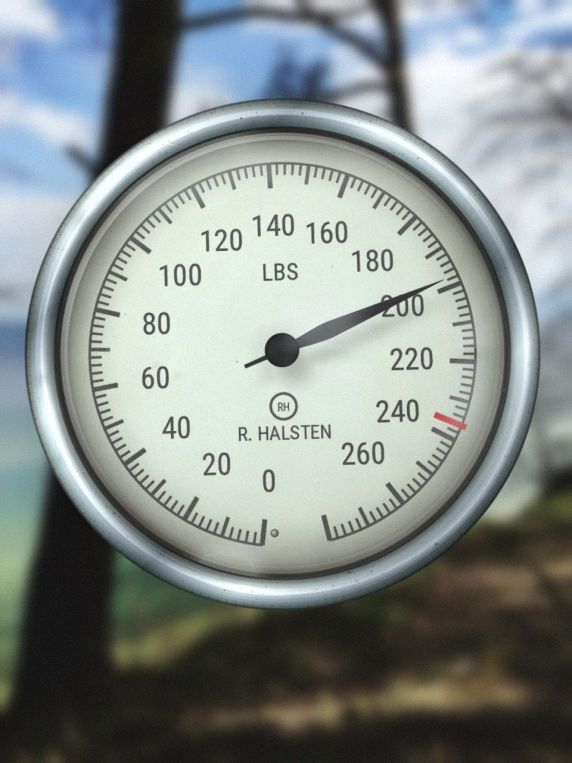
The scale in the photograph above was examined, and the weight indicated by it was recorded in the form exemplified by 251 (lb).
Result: 198 (lb)
